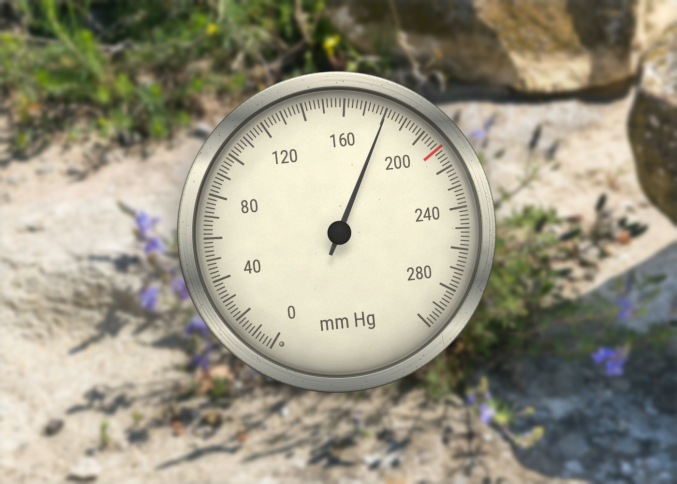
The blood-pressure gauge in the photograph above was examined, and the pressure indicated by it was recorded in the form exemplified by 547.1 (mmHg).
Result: 180 (mmHg)
